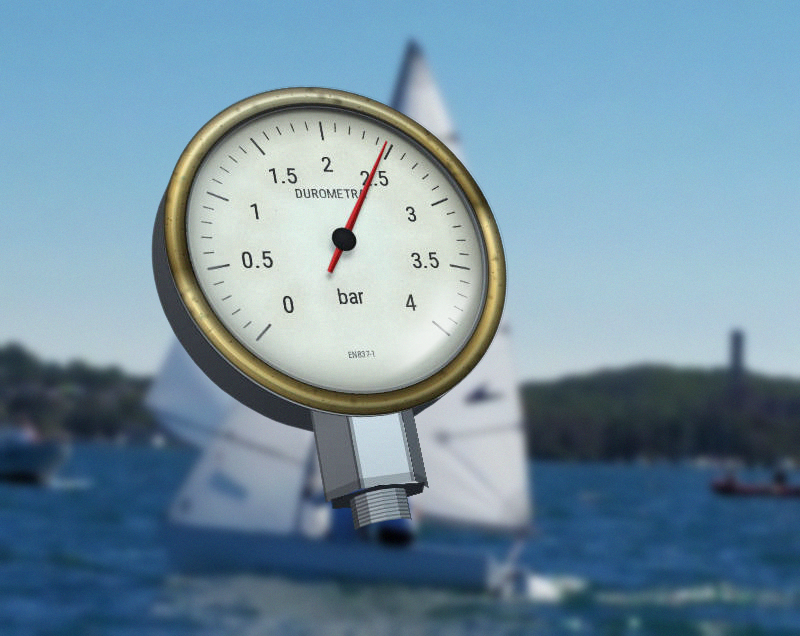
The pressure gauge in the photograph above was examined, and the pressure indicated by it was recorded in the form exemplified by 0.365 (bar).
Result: 2.45 (bar)
